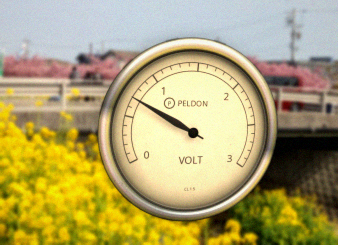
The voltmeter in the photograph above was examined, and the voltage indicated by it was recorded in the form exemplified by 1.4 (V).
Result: 0.7 (V)
